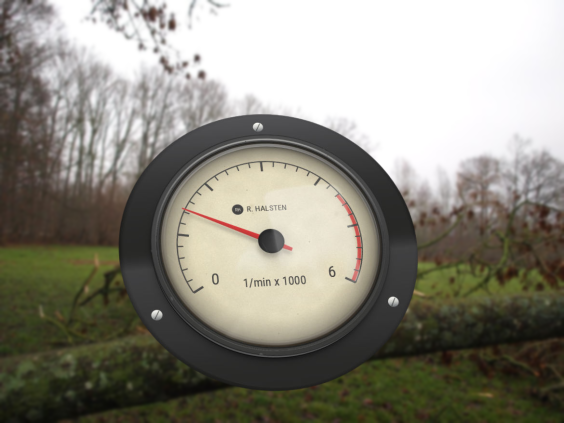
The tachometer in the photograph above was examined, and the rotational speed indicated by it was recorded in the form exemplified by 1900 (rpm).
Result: 1400 (rpm)
